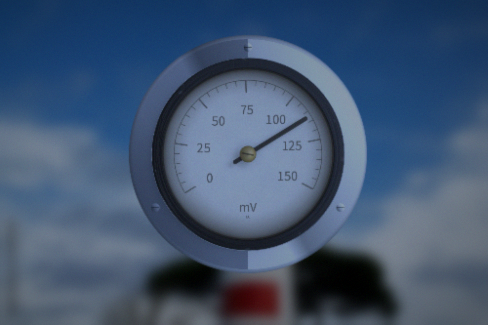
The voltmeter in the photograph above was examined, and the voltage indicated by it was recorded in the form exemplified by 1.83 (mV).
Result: 112.5 (mV)
